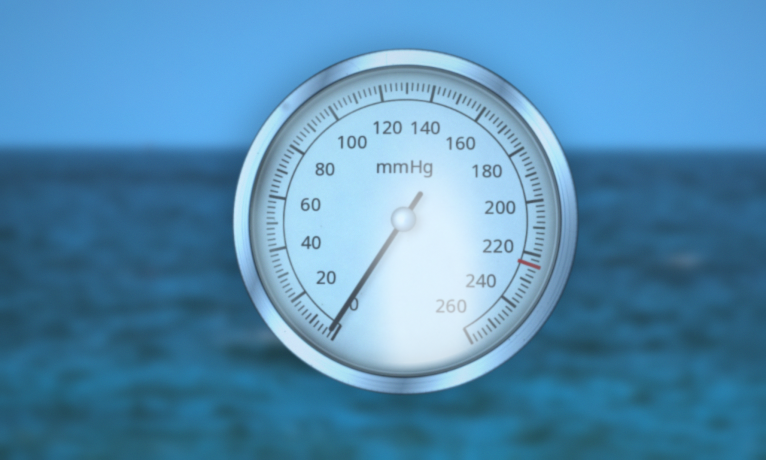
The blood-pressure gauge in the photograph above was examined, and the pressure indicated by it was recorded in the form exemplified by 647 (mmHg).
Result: 2 (mmHg)
